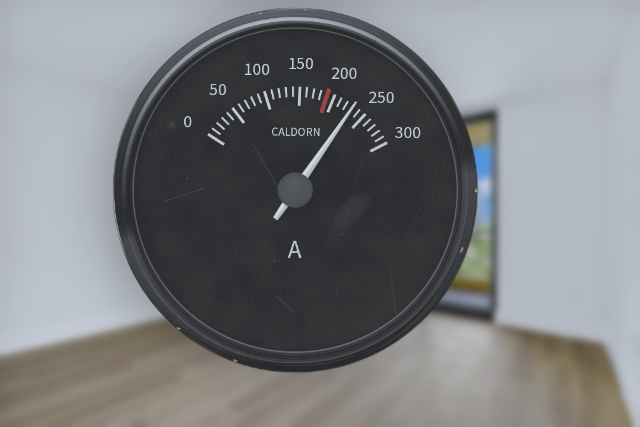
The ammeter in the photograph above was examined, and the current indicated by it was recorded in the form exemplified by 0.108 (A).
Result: 230 (A)
